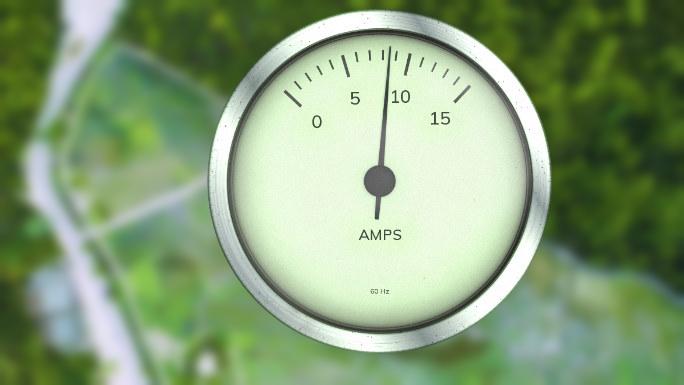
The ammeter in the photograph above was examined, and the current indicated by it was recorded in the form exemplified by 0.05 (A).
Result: 8.5 (A)
